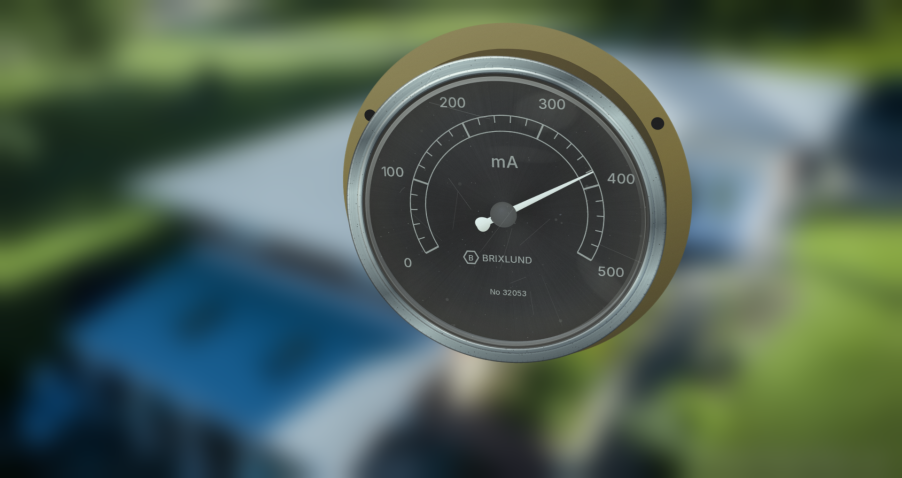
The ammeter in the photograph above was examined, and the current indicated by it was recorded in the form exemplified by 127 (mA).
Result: 380 (mA)
